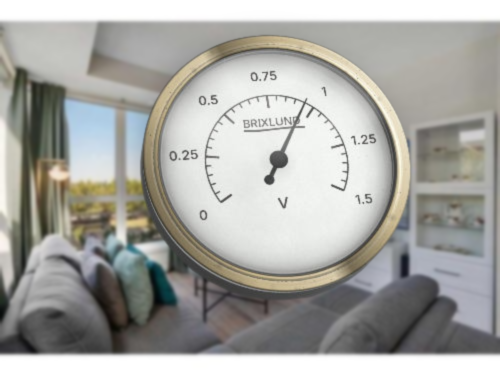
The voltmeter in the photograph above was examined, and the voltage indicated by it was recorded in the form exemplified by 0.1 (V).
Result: 0.95 (V)
